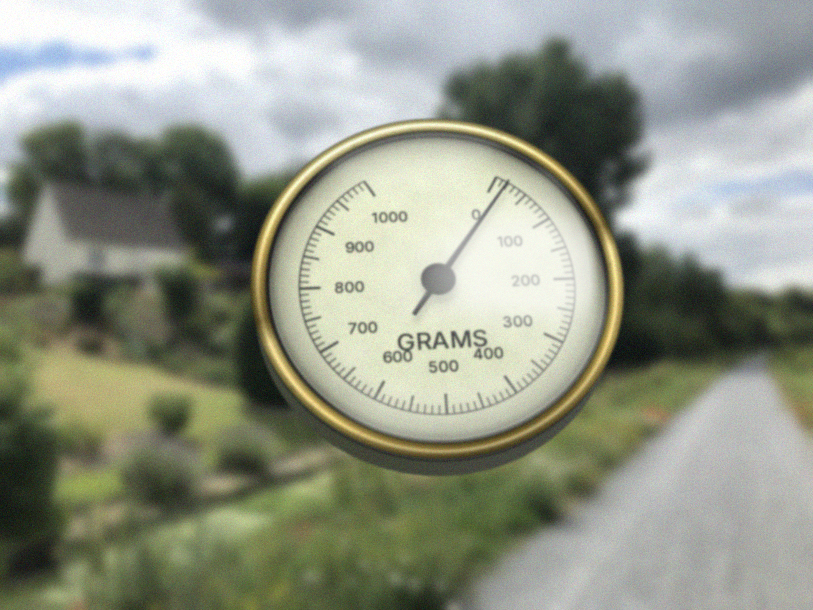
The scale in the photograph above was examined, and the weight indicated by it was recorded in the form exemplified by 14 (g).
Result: 20 (g)
